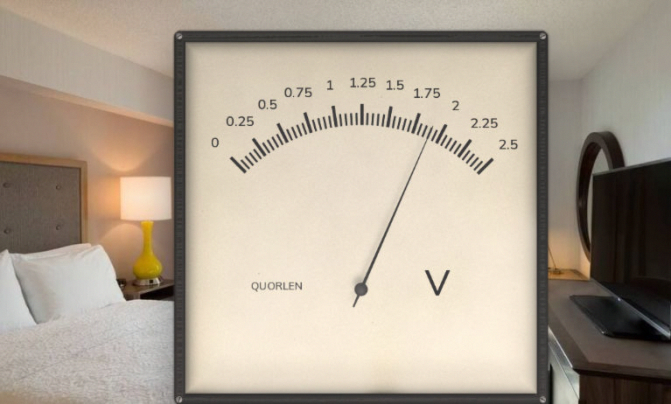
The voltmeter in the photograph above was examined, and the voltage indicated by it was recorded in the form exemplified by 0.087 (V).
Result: 1.9 (V)
